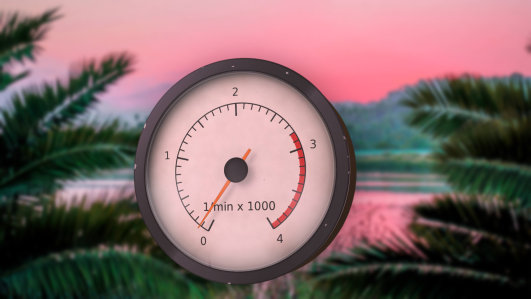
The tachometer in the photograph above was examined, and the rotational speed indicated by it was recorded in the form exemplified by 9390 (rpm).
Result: 100 (rpm)
